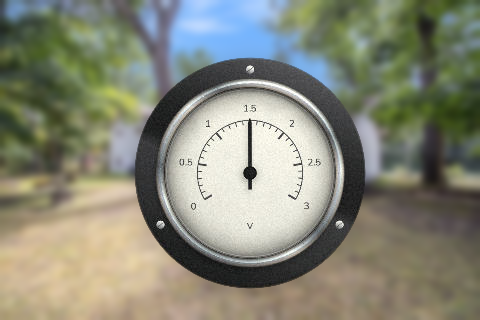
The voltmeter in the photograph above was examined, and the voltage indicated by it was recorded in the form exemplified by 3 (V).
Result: 1.5 (V)
